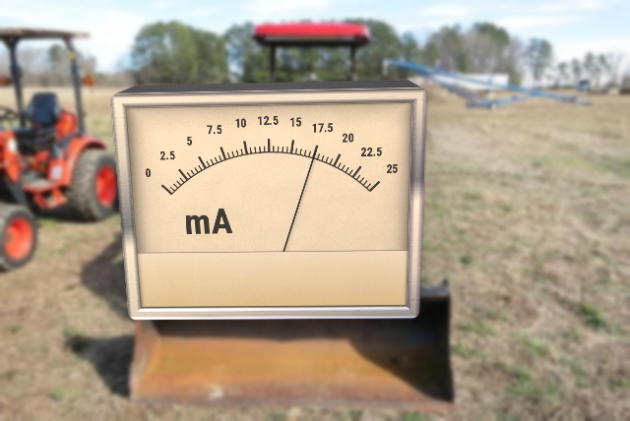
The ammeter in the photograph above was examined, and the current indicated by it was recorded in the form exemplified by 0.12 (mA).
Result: 17.5 (mA)
